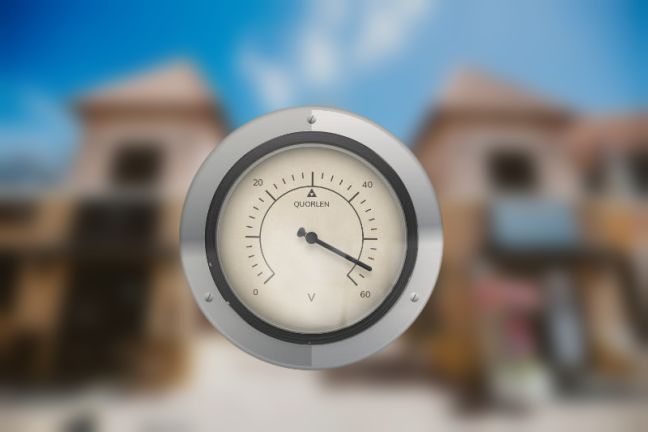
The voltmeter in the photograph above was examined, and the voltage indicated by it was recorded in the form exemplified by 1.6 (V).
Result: 56 (V)
